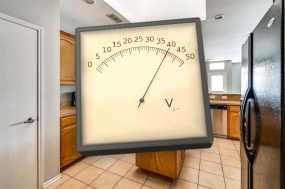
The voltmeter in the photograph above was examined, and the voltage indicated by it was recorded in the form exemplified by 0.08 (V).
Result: 40 (V)
